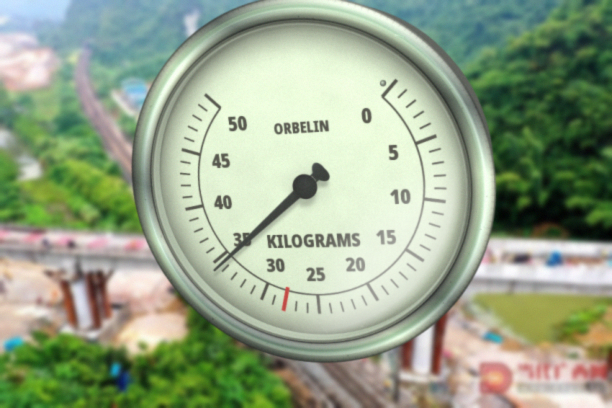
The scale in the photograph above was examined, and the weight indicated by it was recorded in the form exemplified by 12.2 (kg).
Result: 34.5 (kg)
